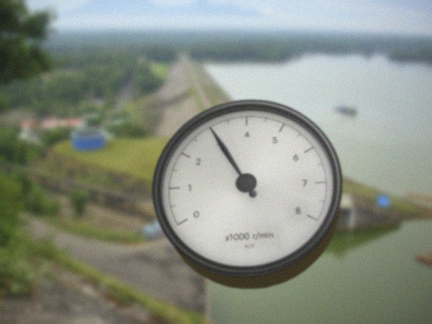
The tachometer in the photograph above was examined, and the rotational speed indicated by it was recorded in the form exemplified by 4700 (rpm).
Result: 3000 (rpm)
